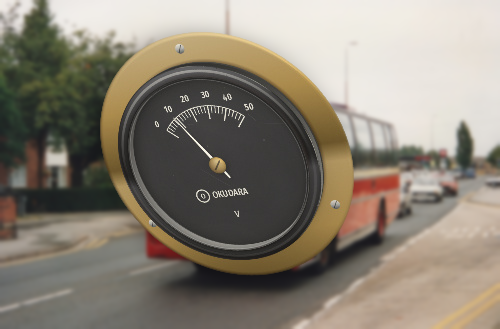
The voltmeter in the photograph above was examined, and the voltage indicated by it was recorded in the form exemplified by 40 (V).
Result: 10 (V)
